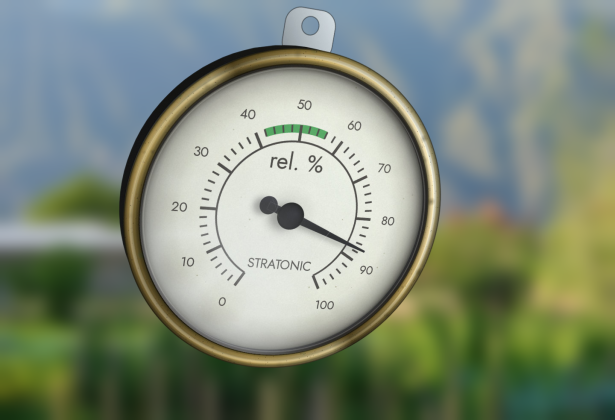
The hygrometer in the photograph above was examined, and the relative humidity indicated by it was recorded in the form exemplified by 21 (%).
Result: 87 (%)
